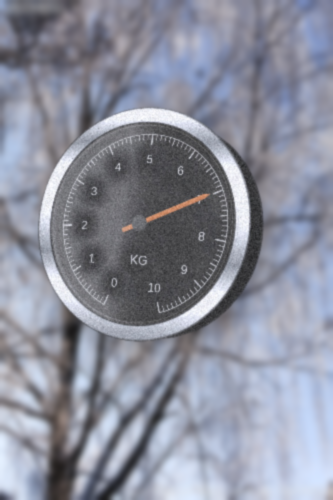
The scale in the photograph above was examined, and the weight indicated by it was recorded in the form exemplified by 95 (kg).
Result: 7 (kg)
